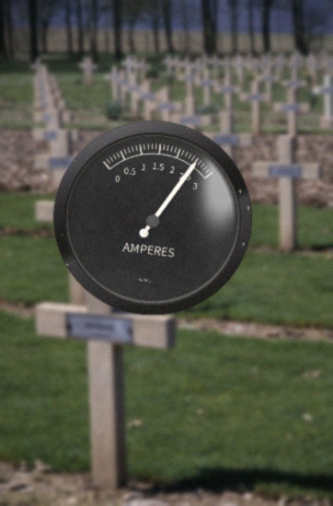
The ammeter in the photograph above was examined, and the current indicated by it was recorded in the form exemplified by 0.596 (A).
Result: 2.5 (A)
